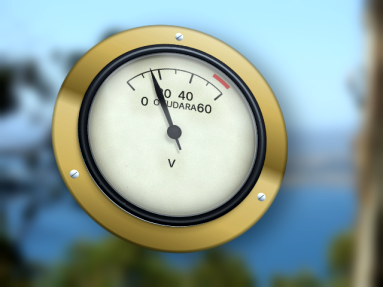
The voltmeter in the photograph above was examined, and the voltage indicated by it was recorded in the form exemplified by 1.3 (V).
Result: 15 (V)
